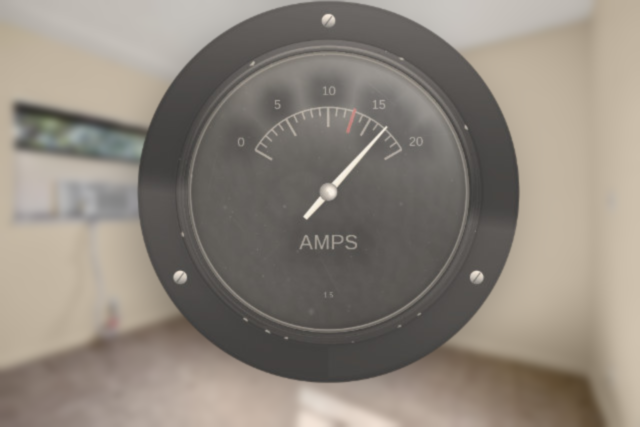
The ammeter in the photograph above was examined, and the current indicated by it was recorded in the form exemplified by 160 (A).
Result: 17 (A)
